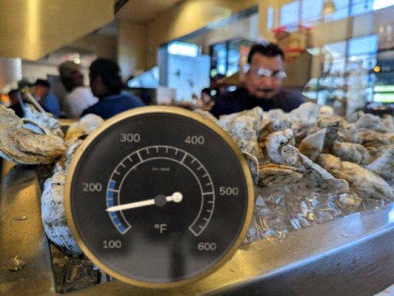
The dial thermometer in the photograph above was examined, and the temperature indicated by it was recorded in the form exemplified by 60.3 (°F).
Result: 160 (°F)
